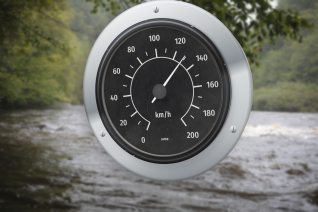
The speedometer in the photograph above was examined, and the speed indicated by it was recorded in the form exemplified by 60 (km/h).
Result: 130 (km/h)
